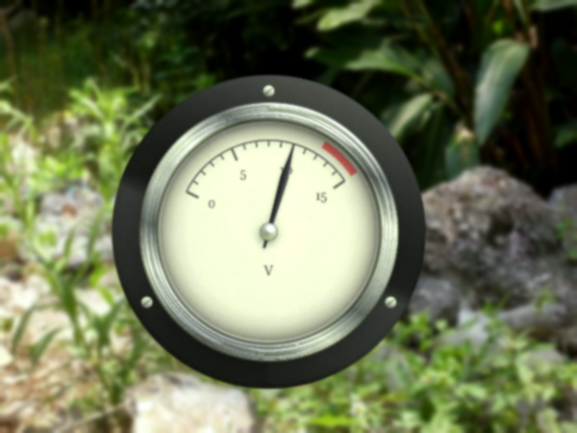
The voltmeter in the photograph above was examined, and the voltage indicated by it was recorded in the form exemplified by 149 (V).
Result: 10 (V)
